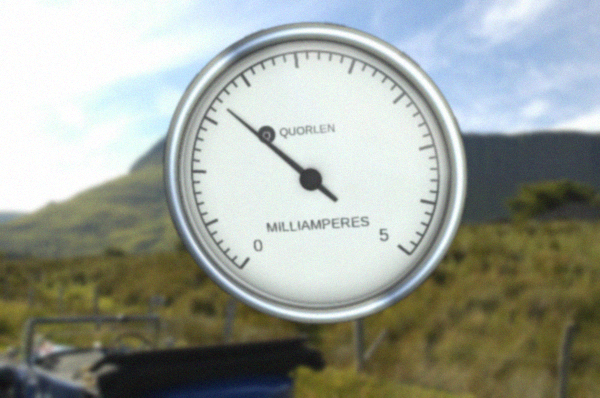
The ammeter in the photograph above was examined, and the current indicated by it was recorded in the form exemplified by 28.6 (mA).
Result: 1.7 (mA)
